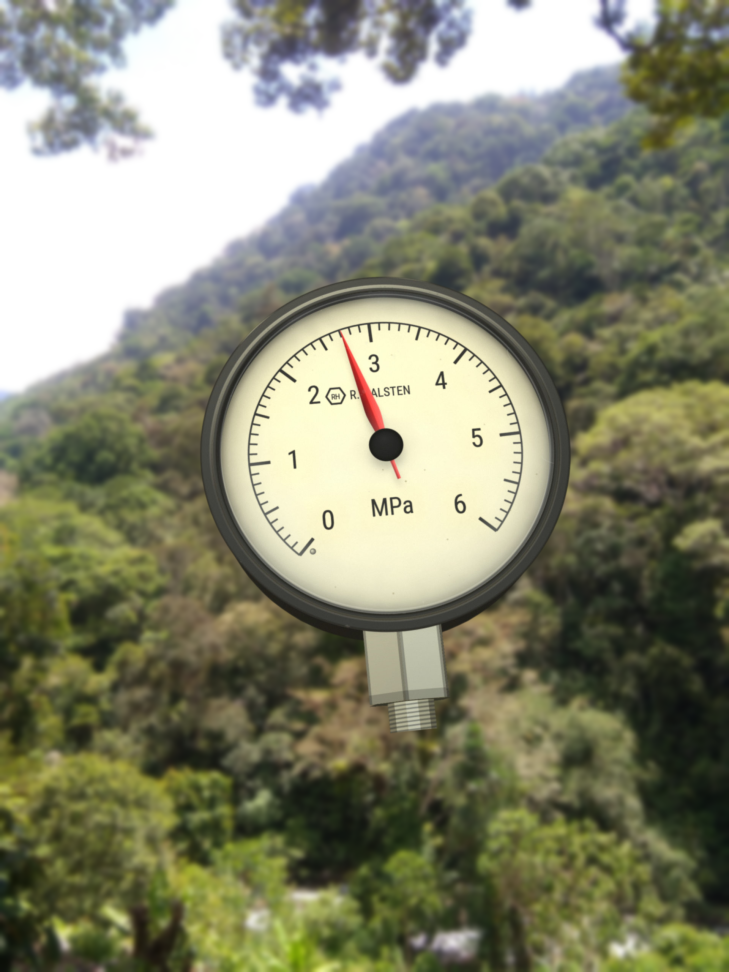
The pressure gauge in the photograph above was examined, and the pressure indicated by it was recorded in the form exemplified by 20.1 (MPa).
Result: 2.7 (MPa)
